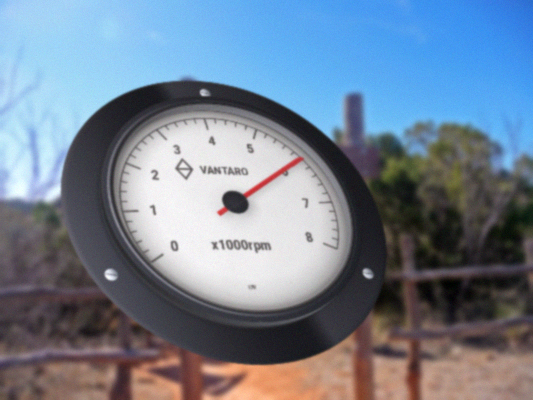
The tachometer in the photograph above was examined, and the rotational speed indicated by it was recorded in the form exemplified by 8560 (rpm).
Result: 6000 (rpm)
